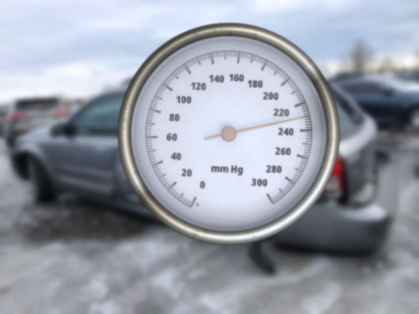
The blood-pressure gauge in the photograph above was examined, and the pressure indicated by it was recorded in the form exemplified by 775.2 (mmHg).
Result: 230 (mmHg)
